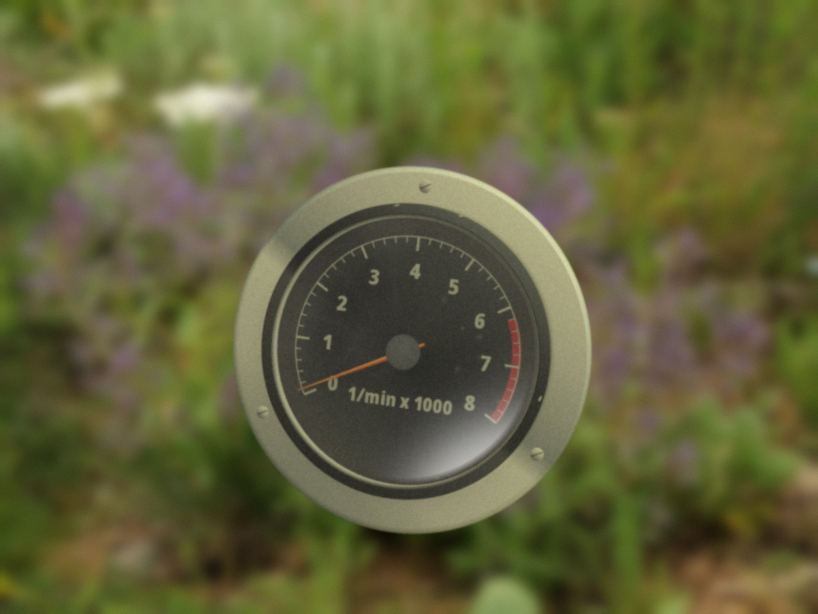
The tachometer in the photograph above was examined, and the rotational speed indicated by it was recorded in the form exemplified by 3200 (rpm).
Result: 100 (rpm)
